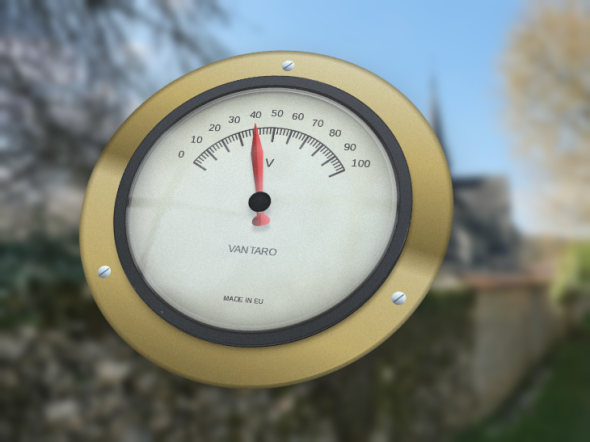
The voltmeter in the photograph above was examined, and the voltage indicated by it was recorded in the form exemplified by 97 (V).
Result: 40 (V)
